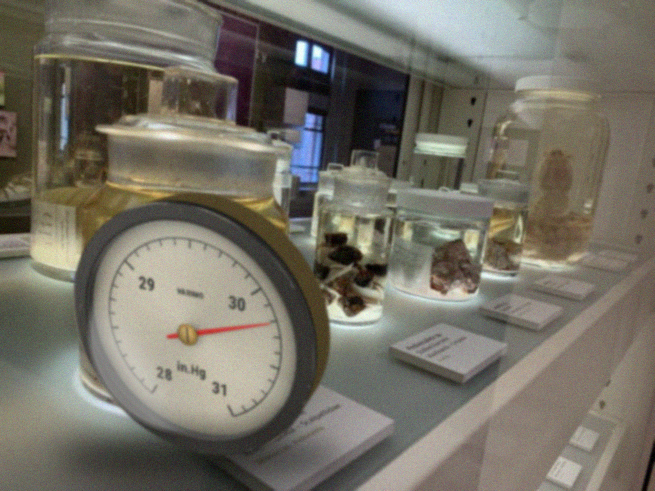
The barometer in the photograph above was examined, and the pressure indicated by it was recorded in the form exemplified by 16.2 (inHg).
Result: 30.2 (inHg)
